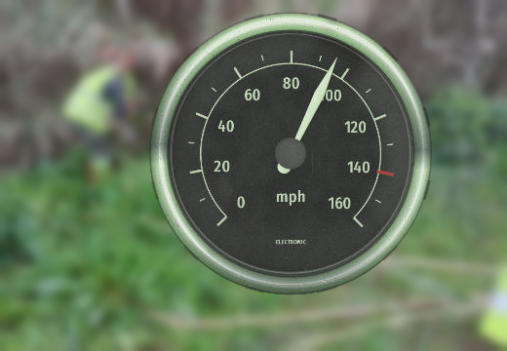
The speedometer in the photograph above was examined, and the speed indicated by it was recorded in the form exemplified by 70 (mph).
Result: 95 (mph)
